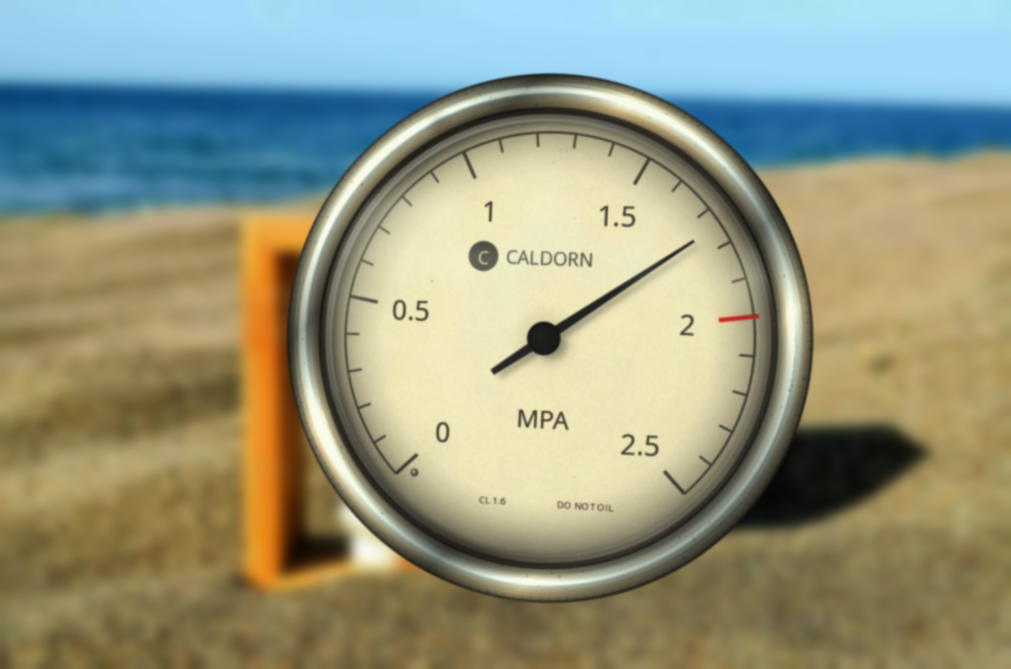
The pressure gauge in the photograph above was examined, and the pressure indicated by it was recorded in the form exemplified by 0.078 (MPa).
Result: 1.75 (MPa)
